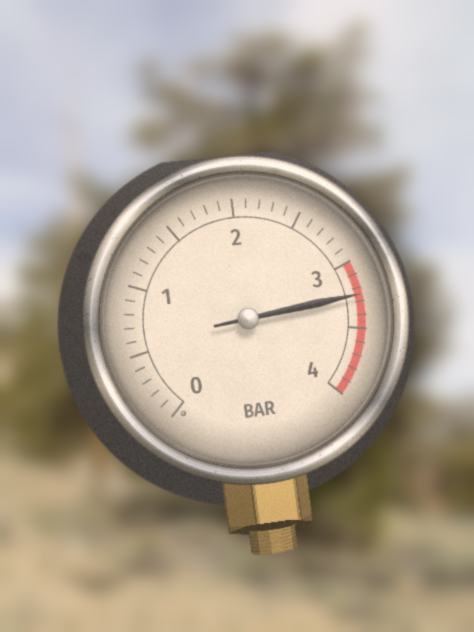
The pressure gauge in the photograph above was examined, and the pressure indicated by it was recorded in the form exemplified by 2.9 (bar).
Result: 3.25 (bar)
